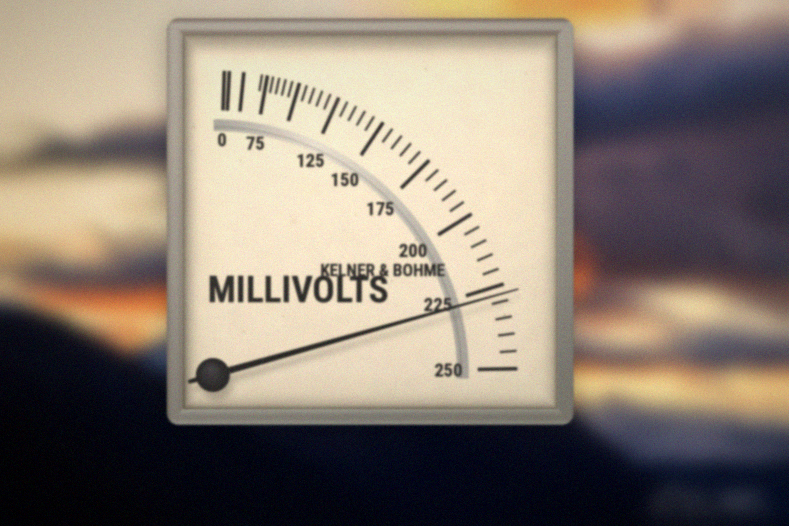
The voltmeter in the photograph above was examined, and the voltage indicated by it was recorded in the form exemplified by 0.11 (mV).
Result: 227.5 (mV)
